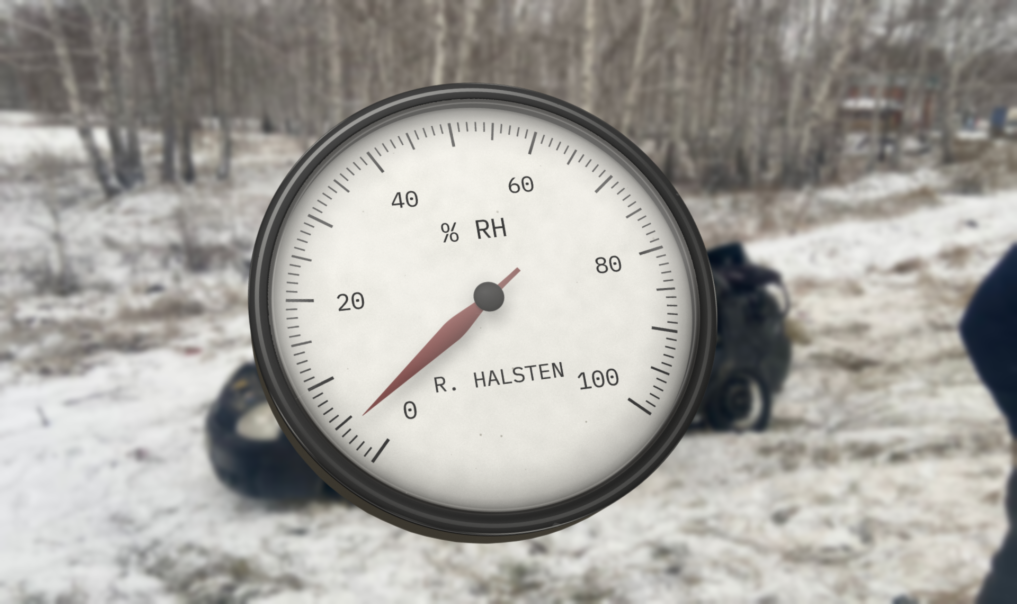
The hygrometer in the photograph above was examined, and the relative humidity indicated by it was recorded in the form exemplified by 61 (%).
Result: 4 (%)
